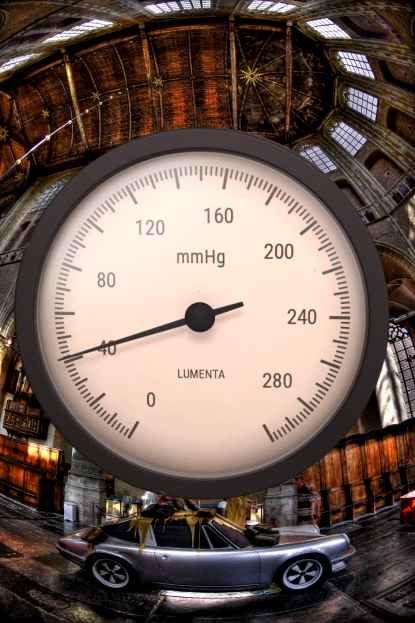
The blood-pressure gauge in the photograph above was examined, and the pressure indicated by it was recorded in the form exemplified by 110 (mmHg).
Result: 42 (mmHg)
